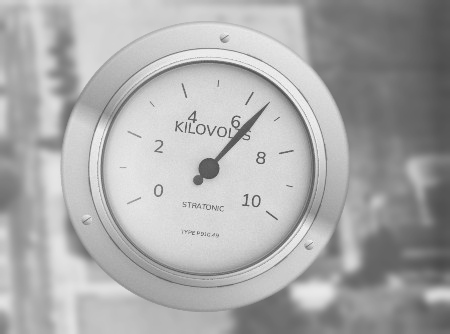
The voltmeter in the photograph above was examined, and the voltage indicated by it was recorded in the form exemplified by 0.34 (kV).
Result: 6.5 (kV)
